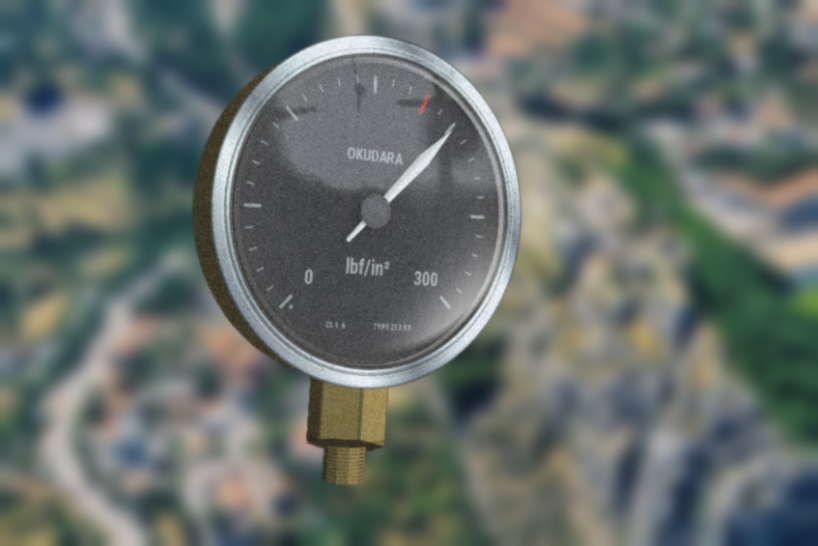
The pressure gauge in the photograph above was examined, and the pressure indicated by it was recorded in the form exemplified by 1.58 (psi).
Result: 200 (psi)
